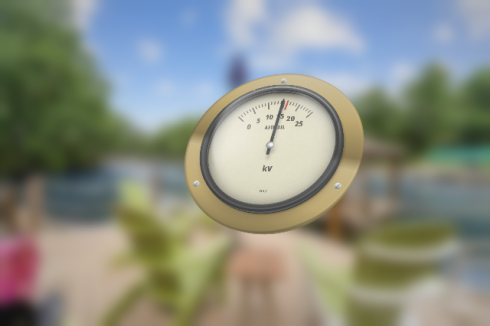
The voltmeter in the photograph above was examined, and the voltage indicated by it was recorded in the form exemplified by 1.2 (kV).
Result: 15 (kV)
